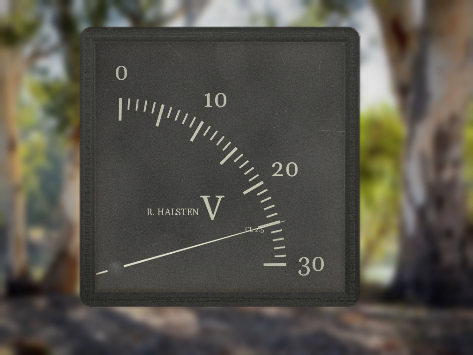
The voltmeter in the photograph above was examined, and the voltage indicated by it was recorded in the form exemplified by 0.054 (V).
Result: 25 (V)
